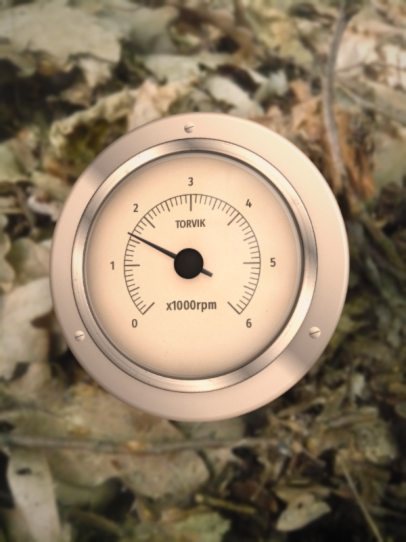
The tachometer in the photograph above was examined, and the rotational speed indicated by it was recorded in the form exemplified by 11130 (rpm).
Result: 1600 (rpm)
